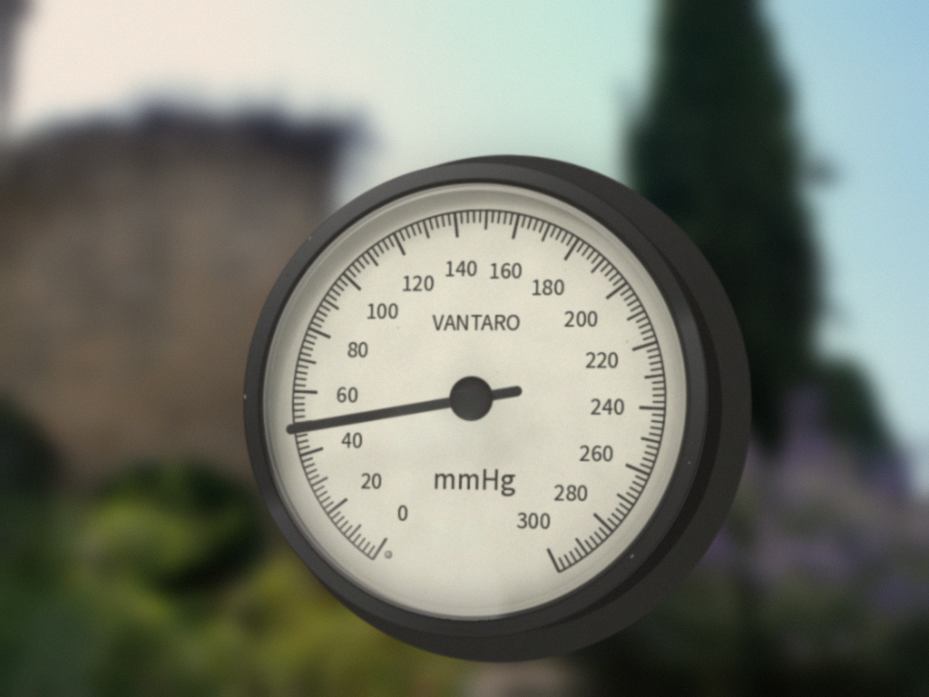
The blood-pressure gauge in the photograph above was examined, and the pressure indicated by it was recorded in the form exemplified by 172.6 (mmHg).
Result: 48 (mmHg)
